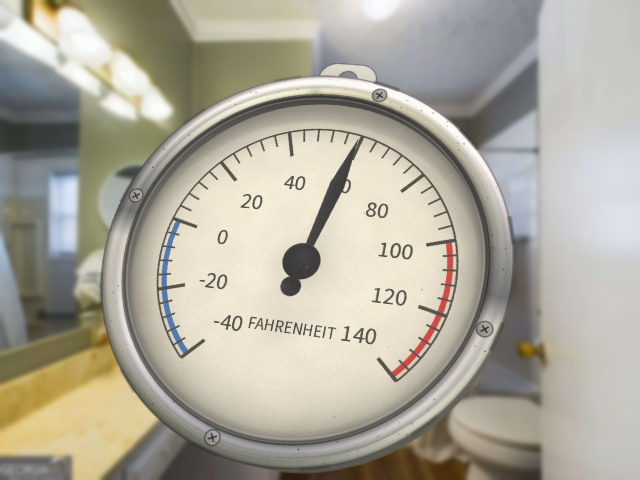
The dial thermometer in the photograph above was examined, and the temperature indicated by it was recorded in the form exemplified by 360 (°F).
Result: 60 (°F)
